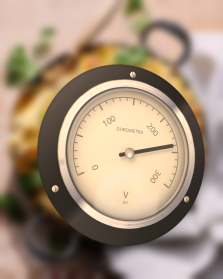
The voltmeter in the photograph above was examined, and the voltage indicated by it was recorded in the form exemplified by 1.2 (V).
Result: 240 (V)
